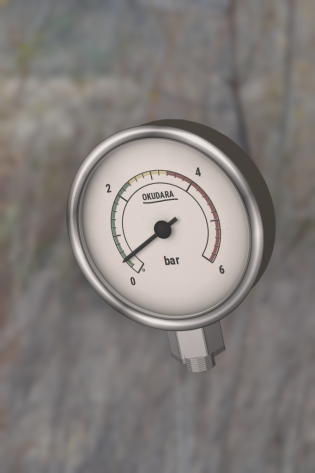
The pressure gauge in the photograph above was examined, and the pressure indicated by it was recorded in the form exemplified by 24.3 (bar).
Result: 0.4 (bar)
